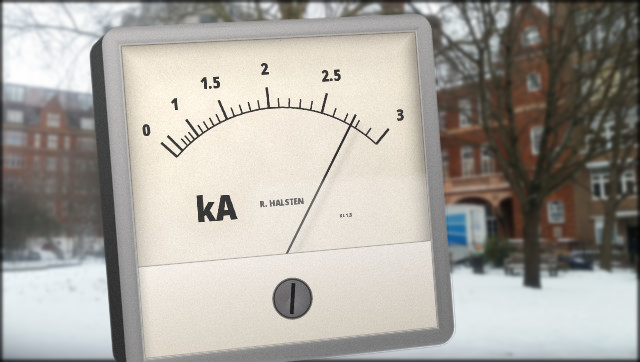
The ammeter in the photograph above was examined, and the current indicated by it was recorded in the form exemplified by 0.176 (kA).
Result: 2.75 (kA)
